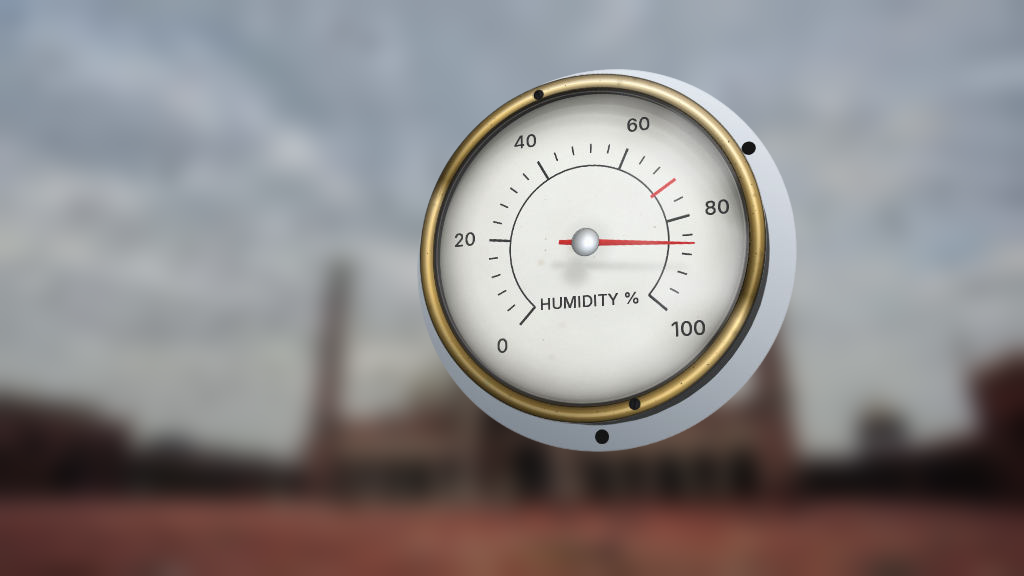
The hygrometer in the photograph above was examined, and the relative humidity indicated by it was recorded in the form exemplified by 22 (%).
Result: 86 (%)
